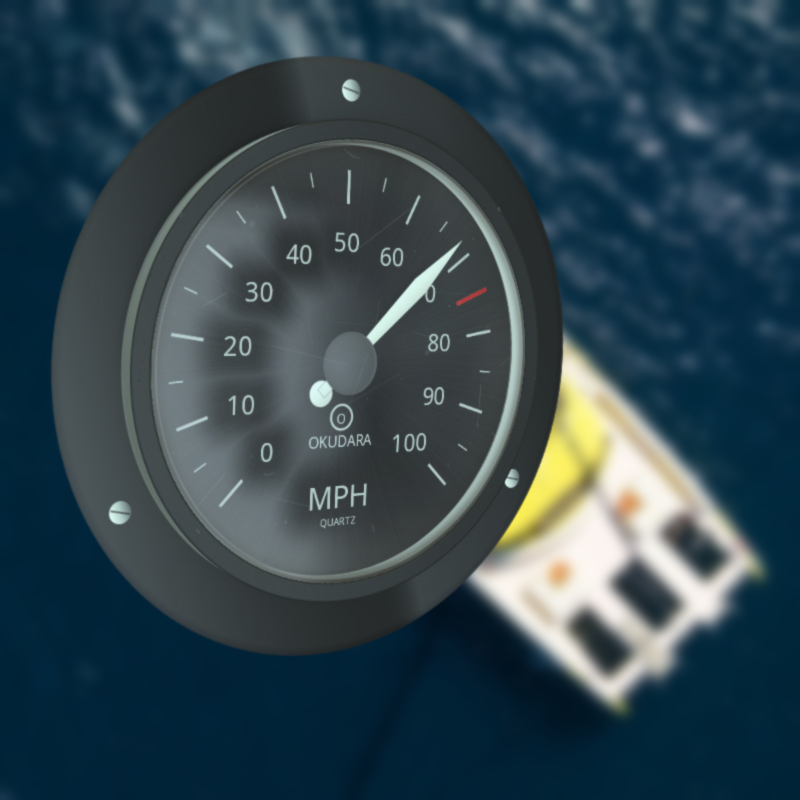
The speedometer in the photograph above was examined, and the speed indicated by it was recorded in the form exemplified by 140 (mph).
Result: 67.5 (mph)
